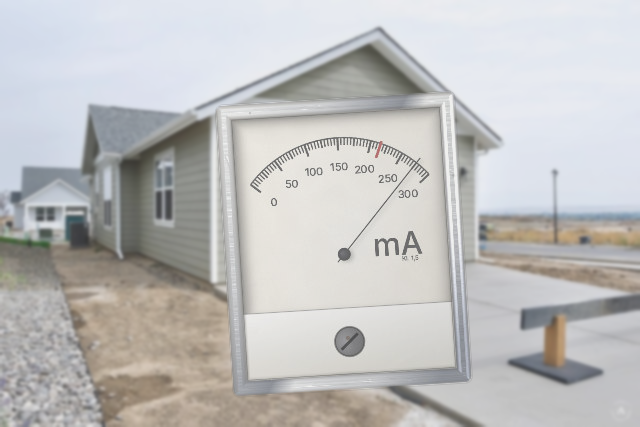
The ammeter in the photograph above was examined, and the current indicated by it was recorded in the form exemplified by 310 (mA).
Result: 275 (mA)
